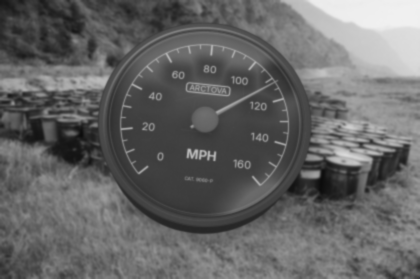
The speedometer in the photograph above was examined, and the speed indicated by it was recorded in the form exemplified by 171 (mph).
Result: 112.5 (mph)
